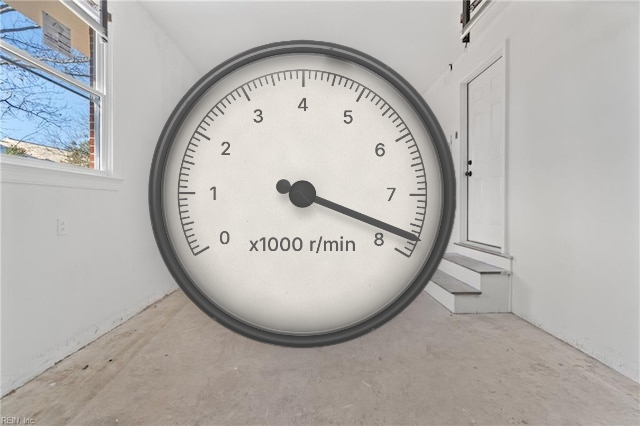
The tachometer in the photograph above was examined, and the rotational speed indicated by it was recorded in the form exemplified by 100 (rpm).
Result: 7700 (rpm)
